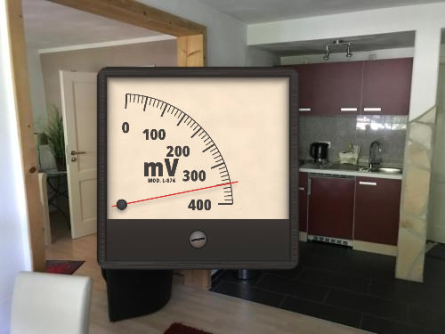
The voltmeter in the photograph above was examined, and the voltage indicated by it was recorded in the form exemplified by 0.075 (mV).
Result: 350 (mV)
